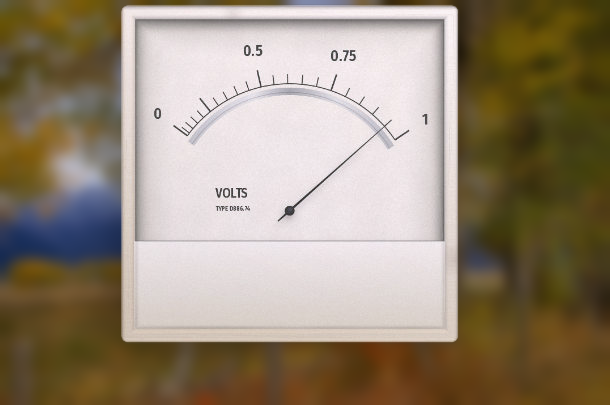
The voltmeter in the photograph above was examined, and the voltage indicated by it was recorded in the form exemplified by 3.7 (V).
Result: 0.95 (V)
